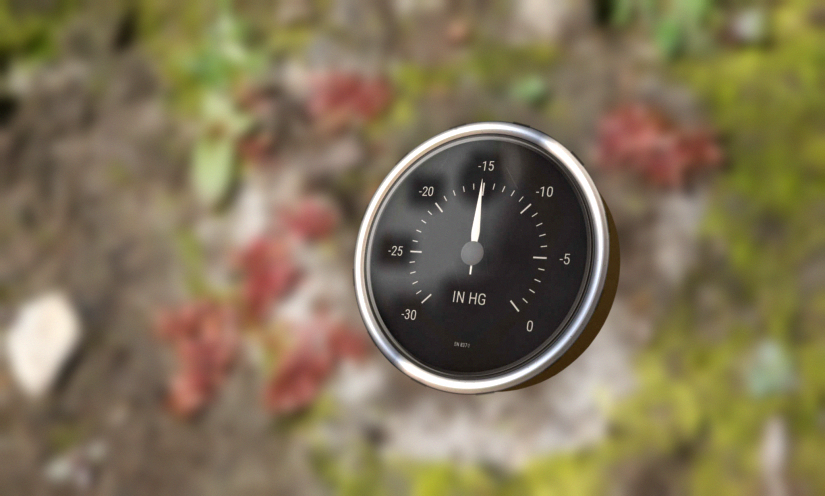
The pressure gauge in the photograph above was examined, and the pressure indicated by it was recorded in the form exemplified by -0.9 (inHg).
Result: -15 (inHg)
